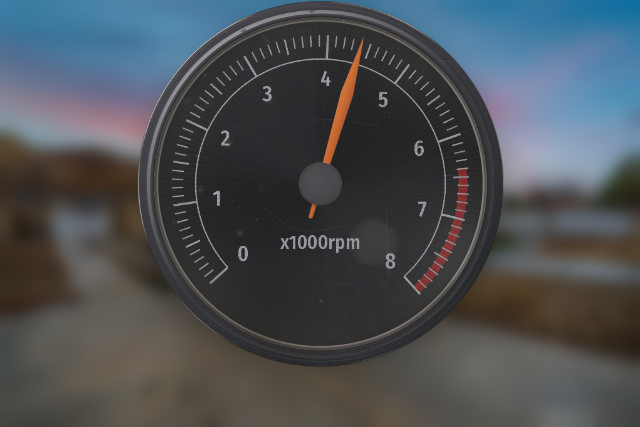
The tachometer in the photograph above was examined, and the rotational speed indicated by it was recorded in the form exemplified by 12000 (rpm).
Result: 4400 (rpm)
